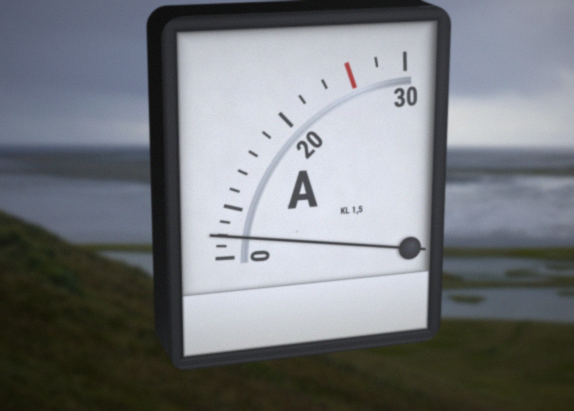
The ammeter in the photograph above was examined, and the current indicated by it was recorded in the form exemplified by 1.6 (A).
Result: 6 (A)
